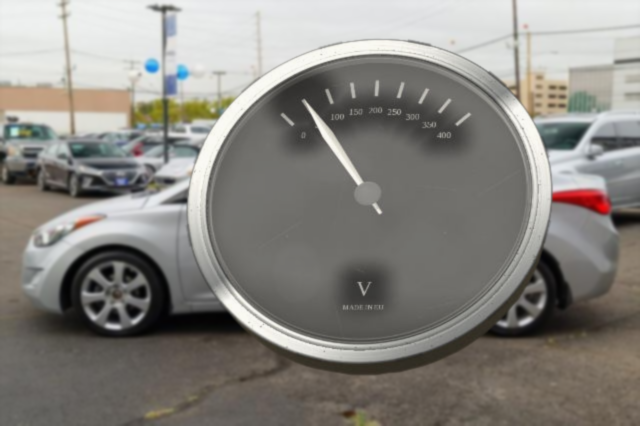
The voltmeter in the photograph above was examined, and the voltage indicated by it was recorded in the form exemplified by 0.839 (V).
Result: 50 (V)
